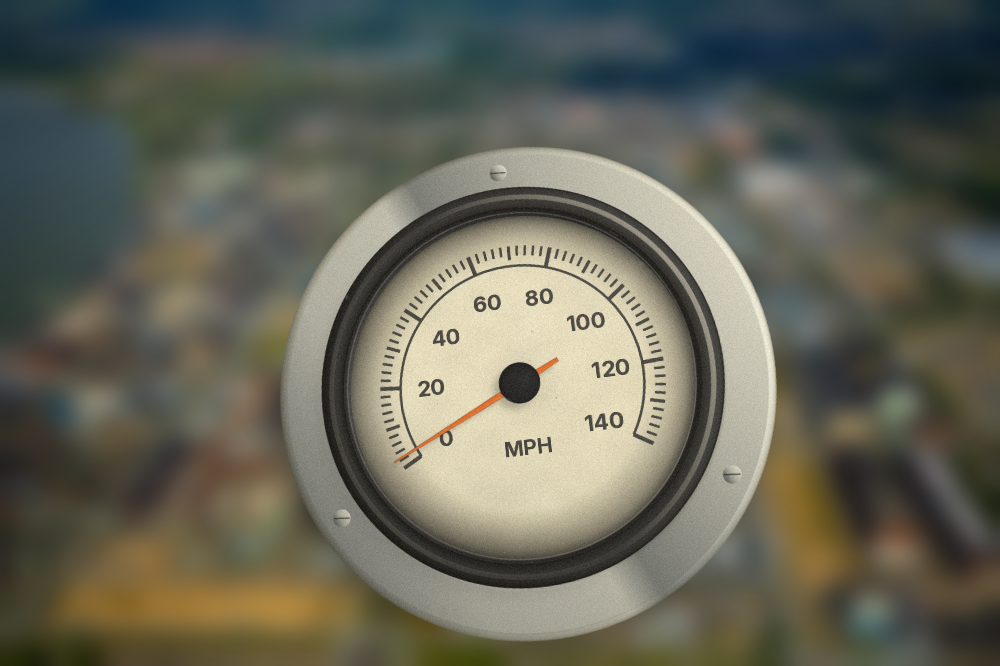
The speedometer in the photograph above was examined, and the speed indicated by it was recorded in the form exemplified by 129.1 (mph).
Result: 2 (mph)
